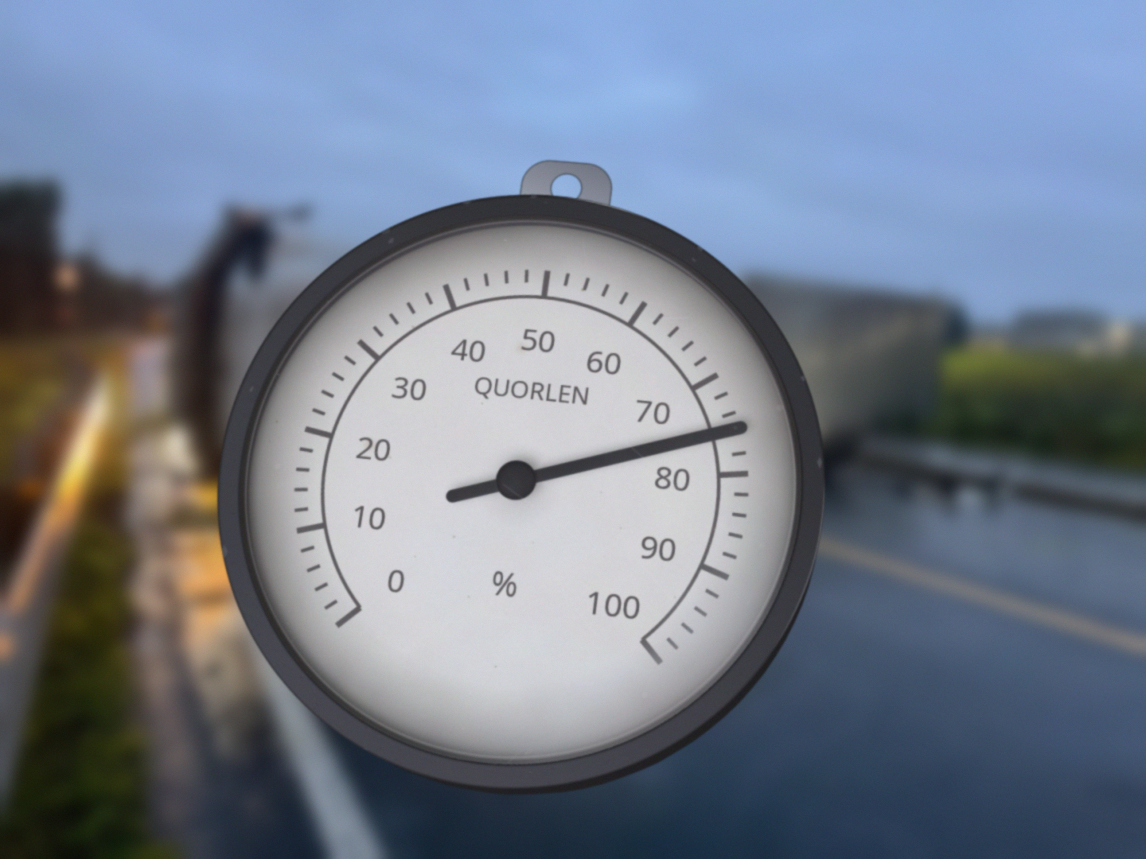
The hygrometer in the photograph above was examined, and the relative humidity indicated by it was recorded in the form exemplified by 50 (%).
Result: 76 (%)
